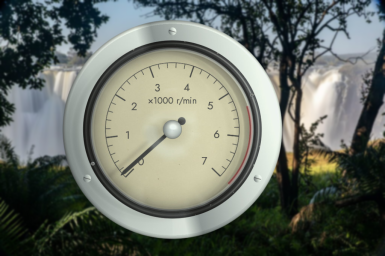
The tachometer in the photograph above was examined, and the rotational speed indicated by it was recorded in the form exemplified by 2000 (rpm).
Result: 100 (rpm)
